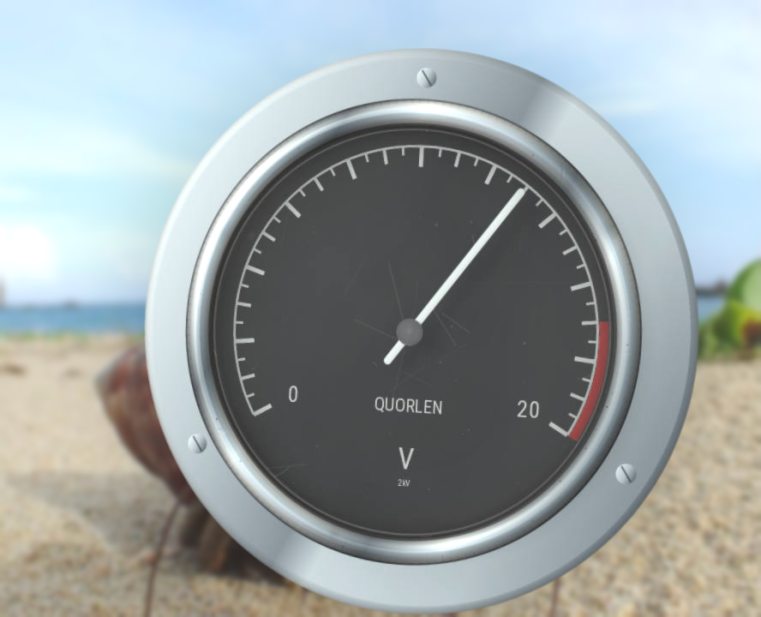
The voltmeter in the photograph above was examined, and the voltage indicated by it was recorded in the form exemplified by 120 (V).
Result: 13 (V)
